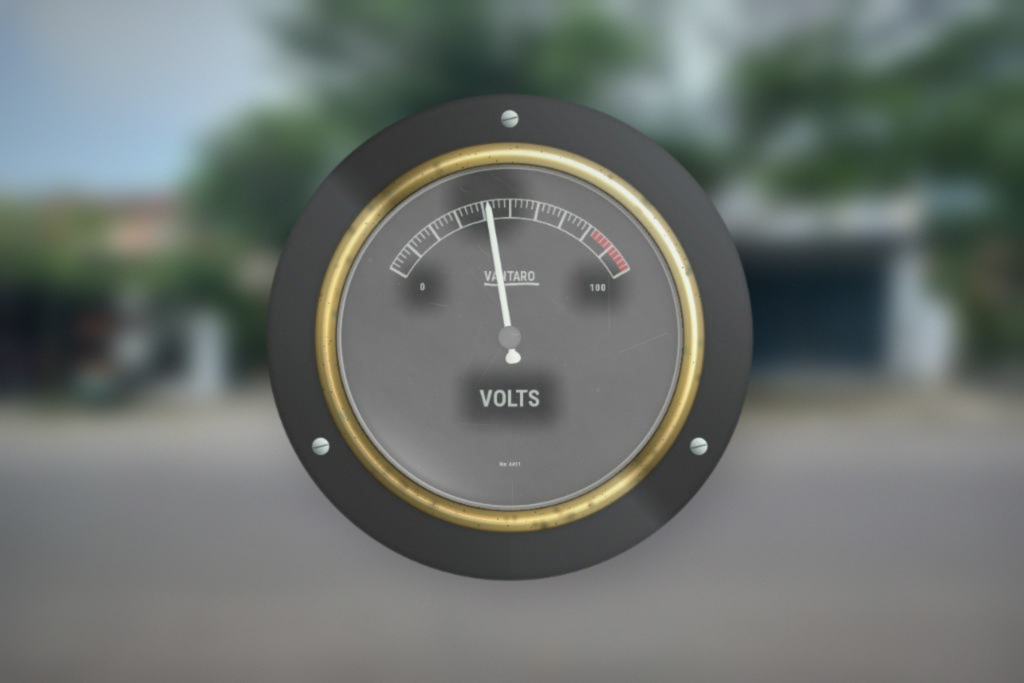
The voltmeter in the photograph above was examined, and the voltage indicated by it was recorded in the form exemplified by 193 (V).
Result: 42 (V)
